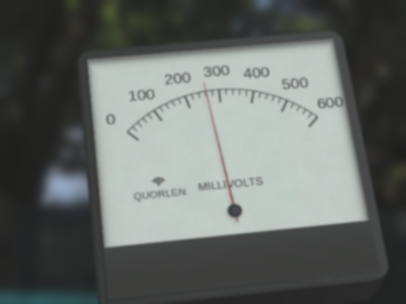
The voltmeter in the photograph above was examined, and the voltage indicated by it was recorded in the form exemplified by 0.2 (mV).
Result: 260 (mV)
